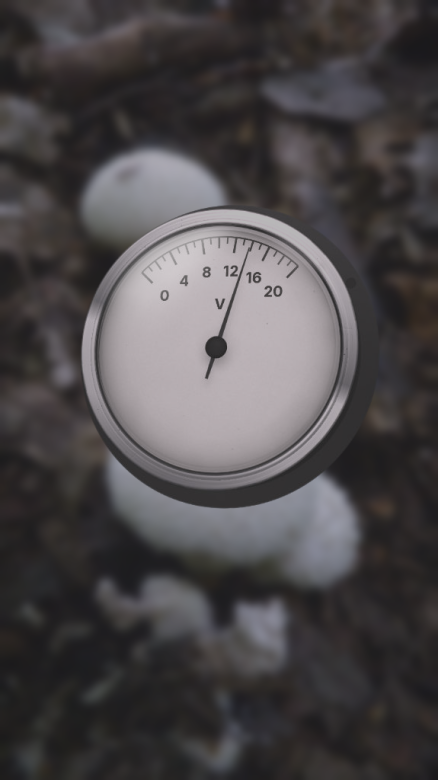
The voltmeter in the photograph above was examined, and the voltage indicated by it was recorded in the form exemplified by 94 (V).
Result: 14 (V)
